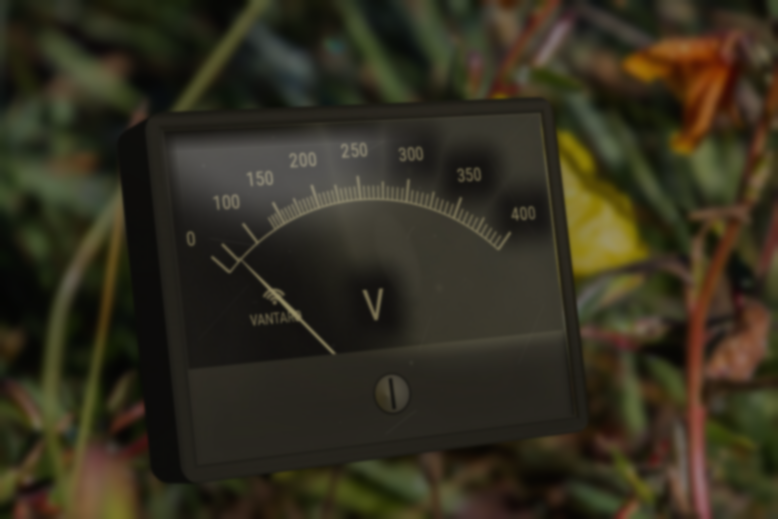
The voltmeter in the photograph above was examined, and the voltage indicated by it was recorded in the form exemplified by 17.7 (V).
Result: 50 (V)
